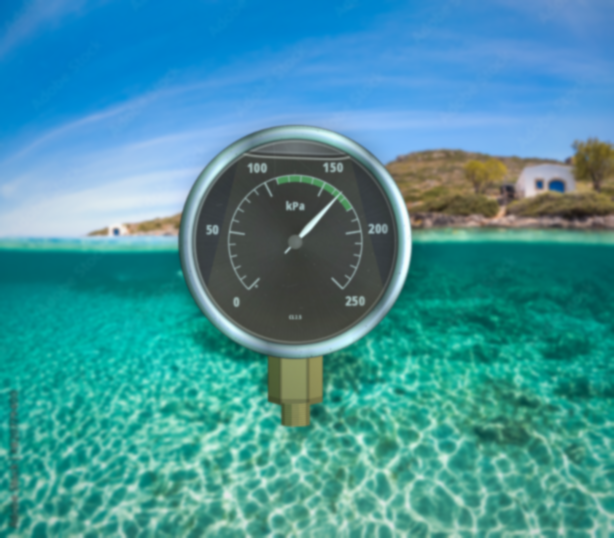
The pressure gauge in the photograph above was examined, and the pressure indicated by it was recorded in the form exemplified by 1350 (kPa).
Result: 165 (kPa)
